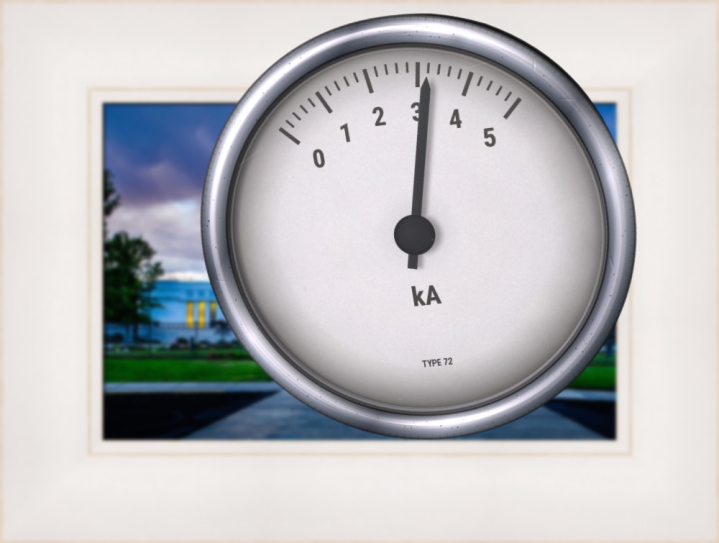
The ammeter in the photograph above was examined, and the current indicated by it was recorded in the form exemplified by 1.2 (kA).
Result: 3.2 (kA)
